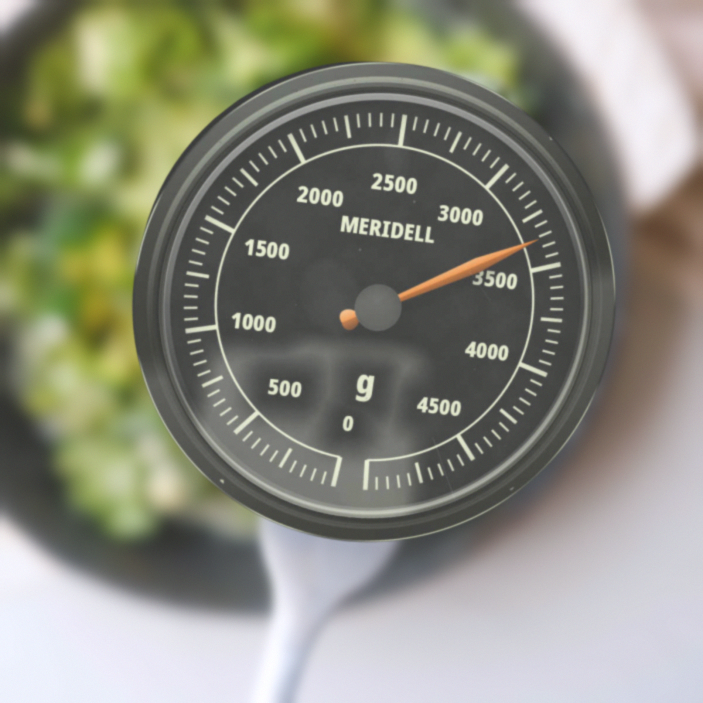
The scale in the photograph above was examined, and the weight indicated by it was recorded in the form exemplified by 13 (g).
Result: 3350 (g)
